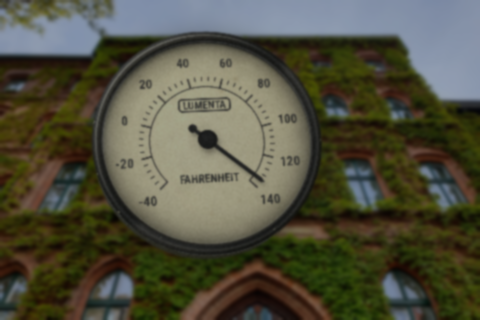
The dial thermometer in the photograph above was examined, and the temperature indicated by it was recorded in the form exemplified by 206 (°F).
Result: 136 (°F)
